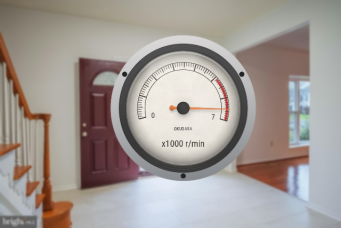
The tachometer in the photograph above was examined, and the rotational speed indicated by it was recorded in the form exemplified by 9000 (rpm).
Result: 6500 (rpm)
